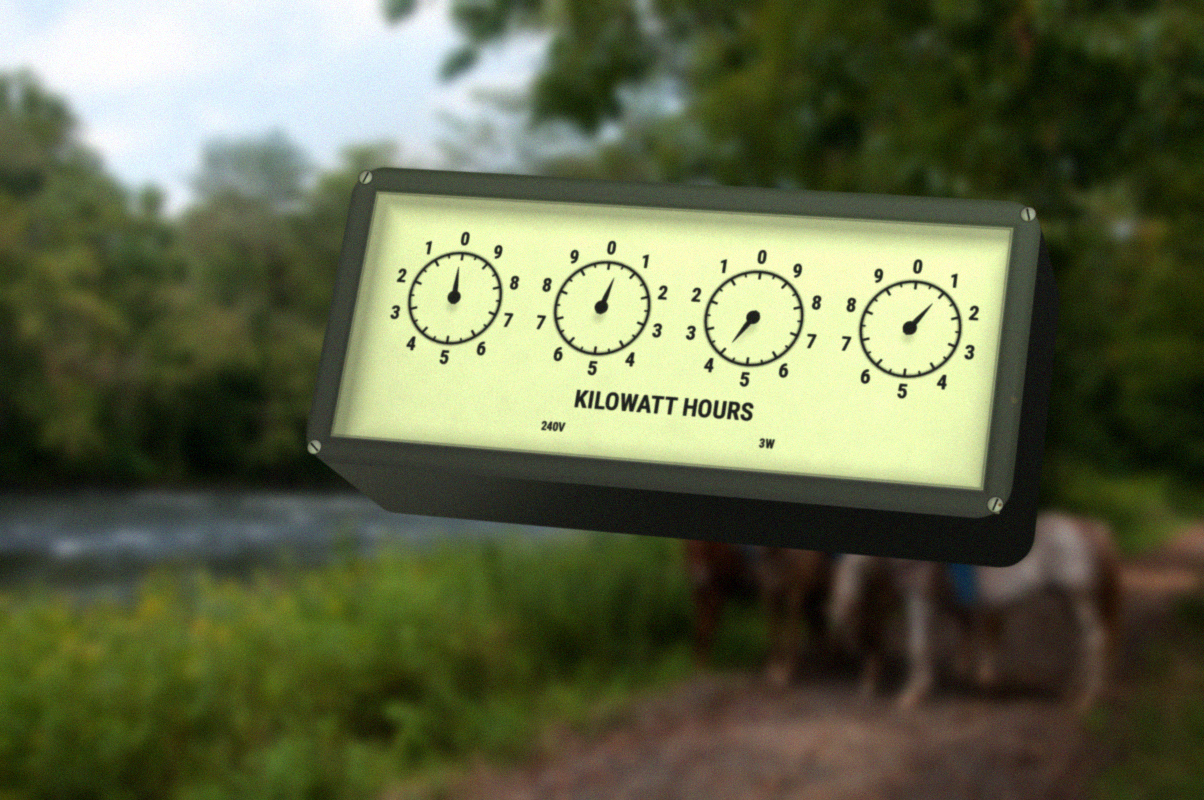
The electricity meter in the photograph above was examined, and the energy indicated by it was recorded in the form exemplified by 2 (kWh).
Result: 41 (kWh)
